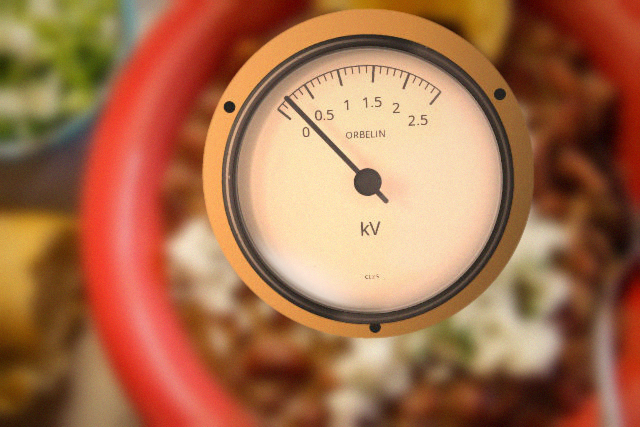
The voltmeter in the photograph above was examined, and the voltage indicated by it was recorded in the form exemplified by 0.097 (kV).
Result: 0.2 (kV)
